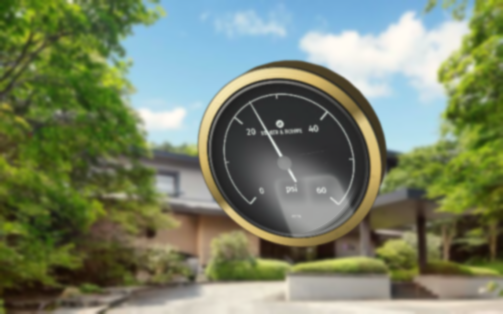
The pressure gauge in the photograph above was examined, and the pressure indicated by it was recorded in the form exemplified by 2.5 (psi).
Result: 25 (psi)
